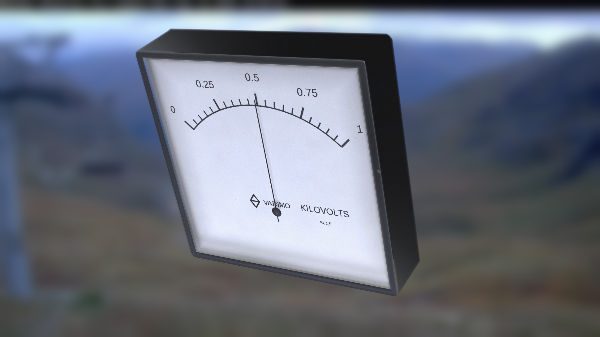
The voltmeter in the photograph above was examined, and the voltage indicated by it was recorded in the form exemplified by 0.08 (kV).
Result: 0.5 (kV)
